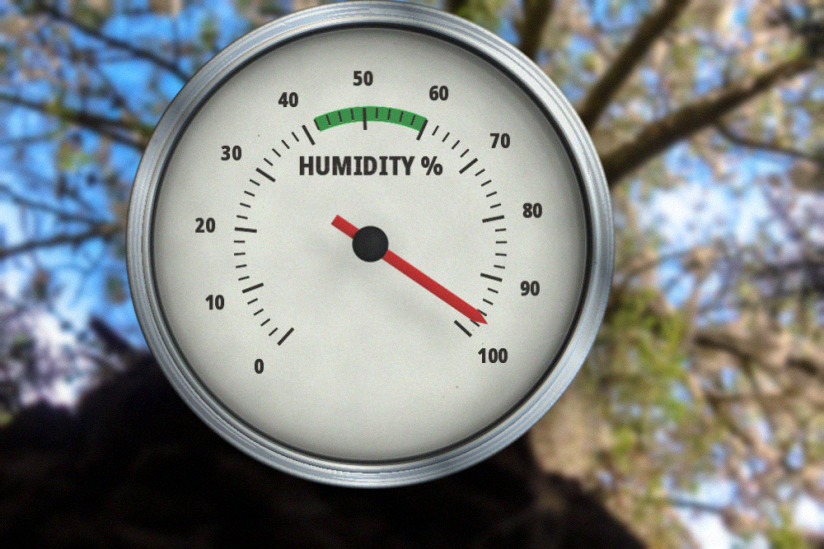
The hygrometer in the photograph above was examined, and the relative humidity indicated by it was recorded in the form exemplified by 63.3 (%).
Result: 97 (%)
